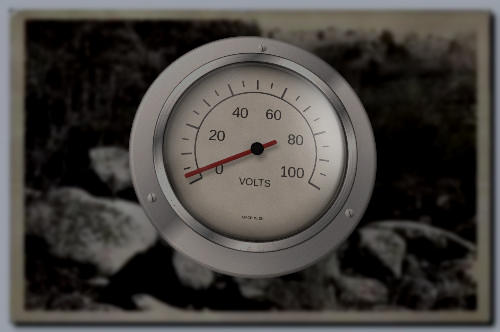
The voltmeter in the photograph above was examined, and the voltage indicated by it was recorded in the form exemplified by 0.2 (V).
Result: 2.5 (V)
